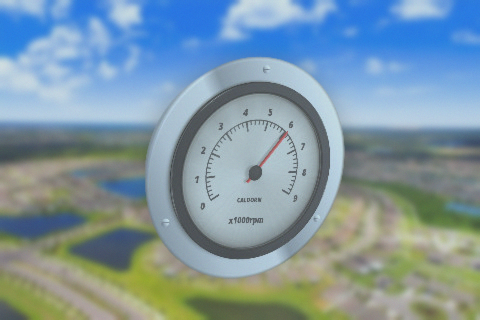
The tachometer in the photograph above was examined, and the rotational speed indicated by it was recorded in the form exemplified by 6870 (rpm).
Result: 6000 (rpm)
